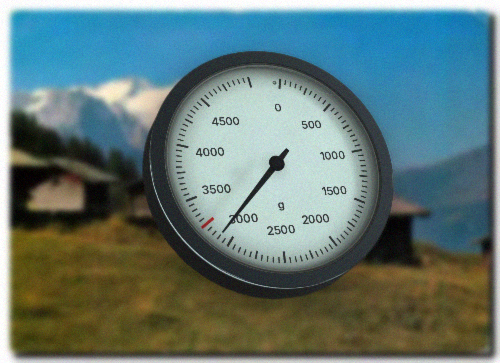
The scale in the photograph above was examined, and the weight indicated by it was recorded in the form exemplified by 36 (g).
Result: 3100 (g)
